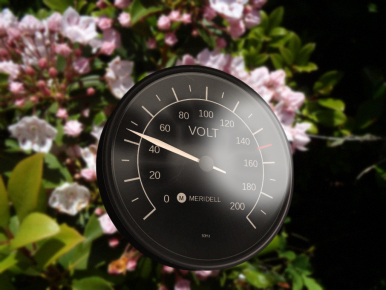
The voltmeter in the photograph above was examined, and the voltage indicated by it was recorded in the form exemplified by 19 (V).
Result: 45 (V)
